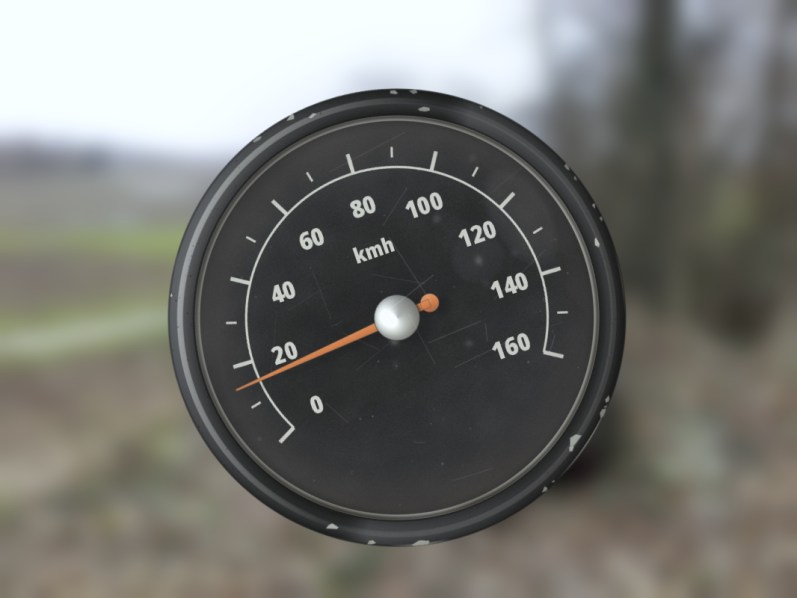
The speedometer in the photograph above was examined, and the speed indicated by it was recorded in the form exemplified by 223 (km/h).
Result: 15 (km/h)
